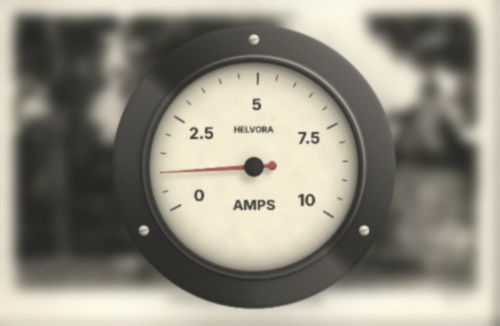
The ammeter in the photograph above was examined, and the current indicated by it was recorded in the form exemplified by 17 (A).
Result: 1 (A)
